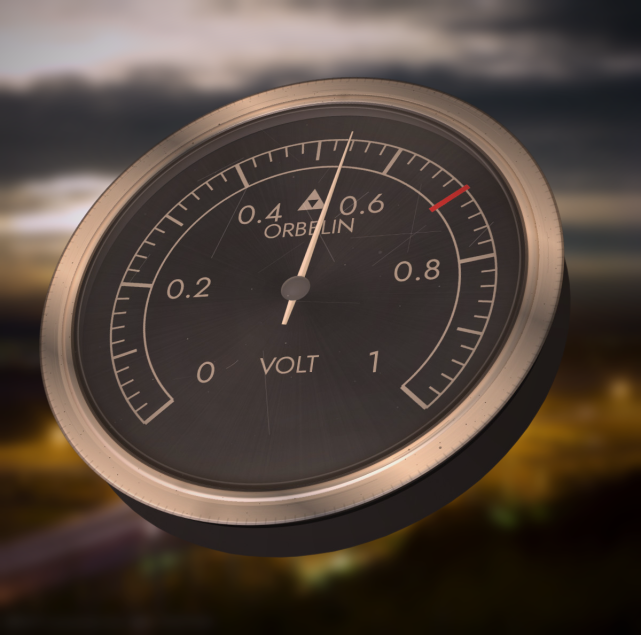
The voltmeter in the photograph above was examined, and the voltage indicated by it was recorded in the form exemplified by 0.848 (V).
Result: 0.54 (V)
